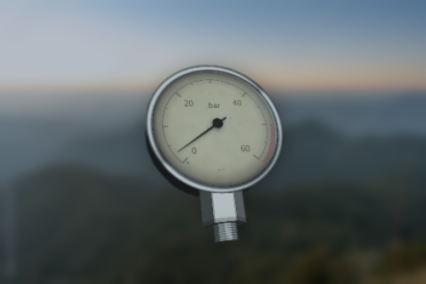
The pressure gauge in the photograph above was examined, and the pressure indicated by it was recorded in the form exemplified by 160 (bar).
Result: 2.5 (bar)
